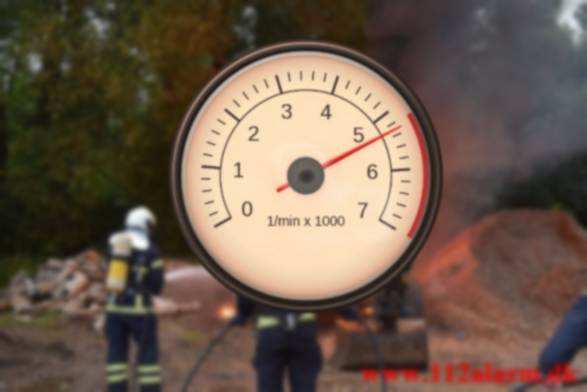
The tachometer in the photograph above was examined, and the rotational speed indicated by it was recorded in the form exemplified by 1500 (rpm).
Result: 5300 (rpm)
